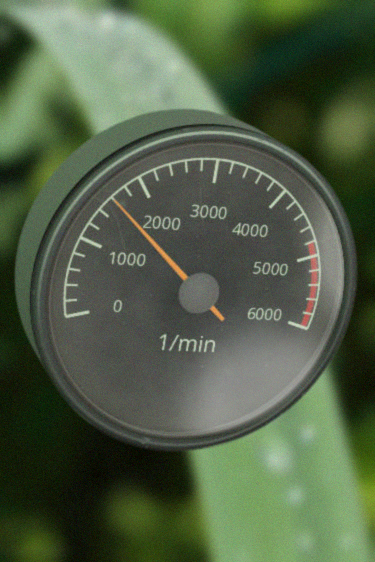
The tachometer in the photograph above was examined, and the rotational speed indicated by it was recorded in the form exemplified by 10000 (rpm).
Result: 1600 (rpm)
